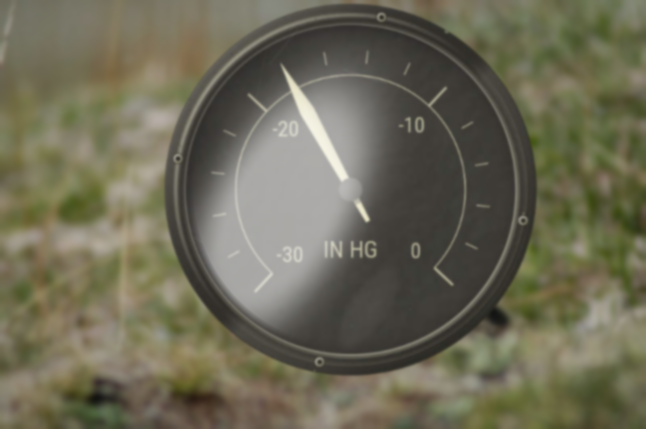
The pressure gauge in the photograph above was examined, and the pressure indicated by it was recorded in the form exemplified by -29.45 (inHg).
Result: -18 (inHg)
